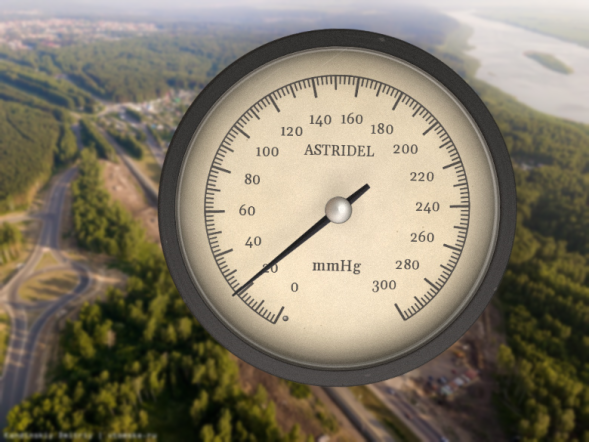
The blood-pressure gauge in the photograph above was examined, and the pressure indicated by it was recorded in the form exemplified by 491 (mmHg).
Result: 22 (mmHg)
